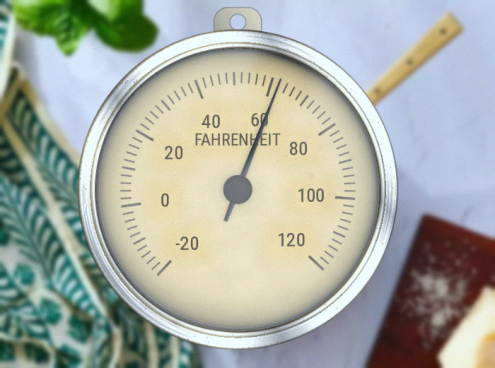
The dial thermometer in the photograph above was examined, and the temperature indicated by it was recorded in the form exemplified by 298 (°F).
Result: 62 (°F)
